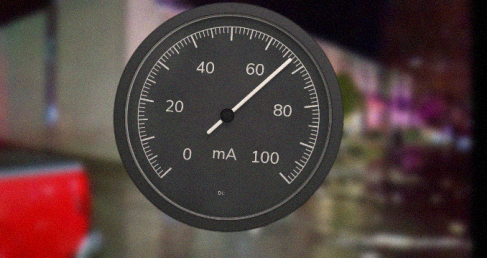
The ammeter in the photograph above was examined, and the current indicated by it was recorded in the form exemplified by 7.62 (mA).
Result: 67 (mA)
